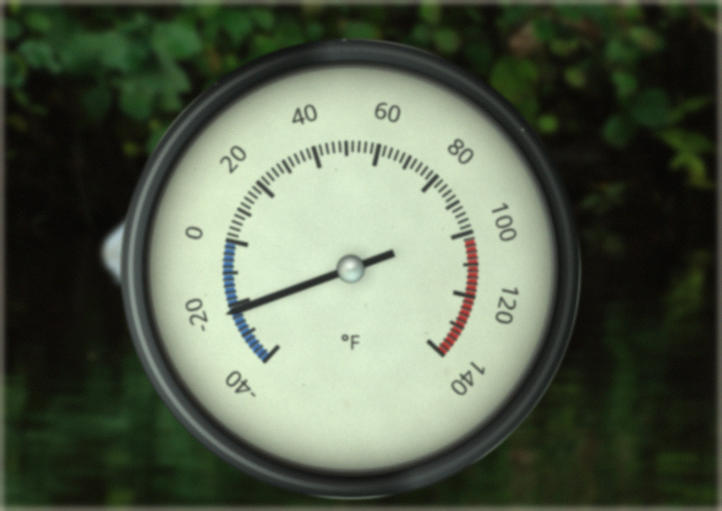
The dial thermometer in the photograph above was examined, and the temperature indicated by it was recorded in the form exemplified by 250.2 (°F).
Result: -22 (°F)
